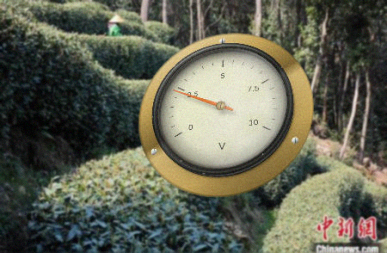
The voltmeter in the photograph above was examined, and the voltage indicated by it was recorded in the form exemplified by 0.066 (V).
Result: 2.25 (V)
